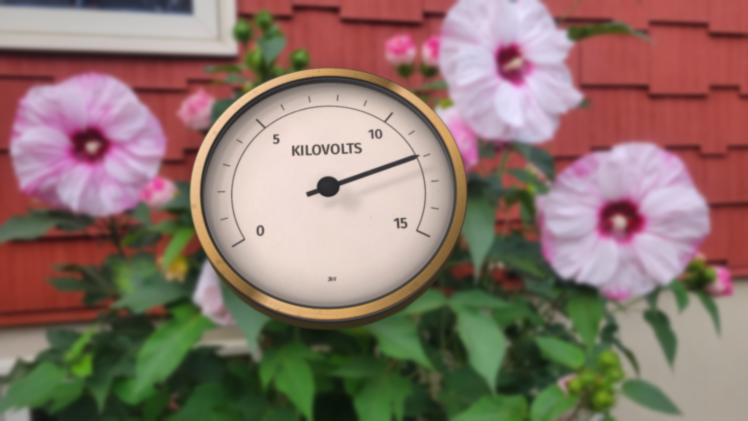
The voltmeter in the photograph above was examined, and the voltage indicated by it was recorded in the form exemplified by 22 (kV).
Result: 12 (kV)
